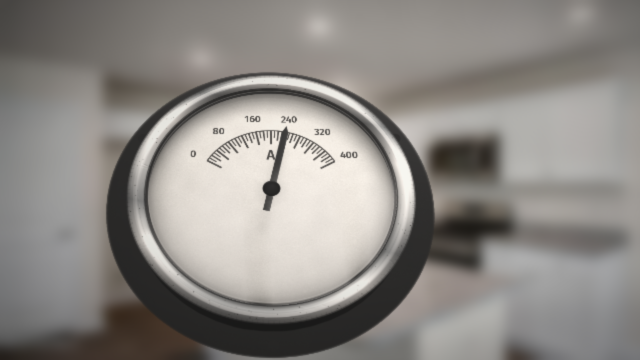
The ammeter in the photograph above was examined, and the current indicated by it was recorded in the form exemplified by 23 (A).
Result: 240 (A)
